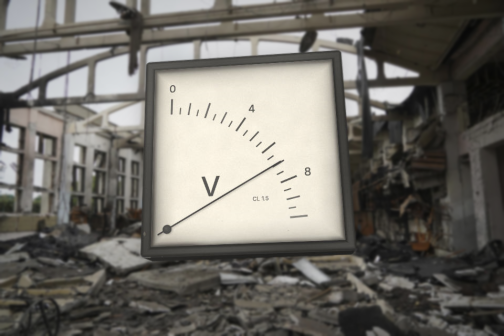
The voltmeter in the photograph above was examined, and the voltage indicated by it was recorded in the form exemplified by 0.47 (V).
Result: 7 (V)
